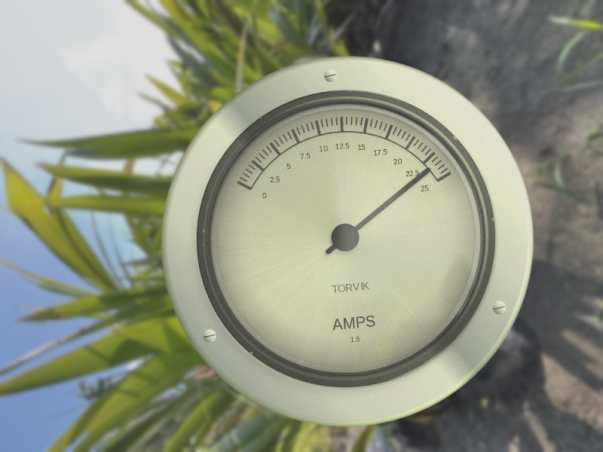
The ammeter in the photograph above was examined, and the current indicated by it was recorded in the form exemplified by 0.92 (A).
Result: 23.5 (A)
